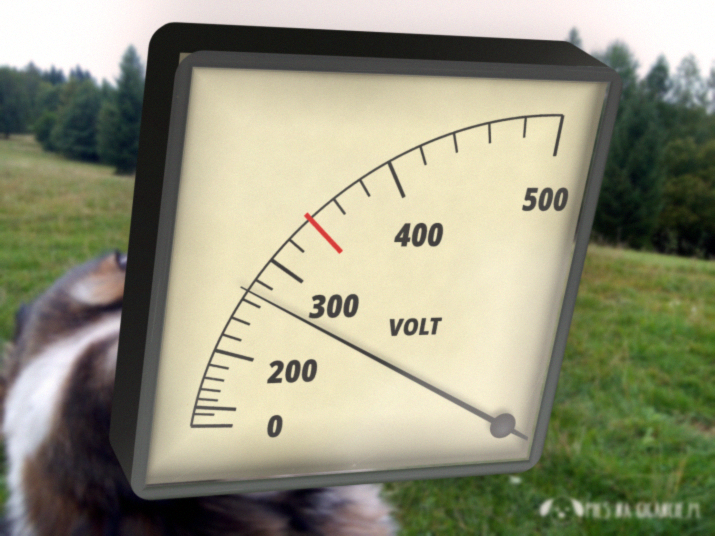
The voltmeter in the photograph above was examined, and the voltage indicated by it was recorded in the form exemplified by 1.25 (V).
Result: 270 (V)
